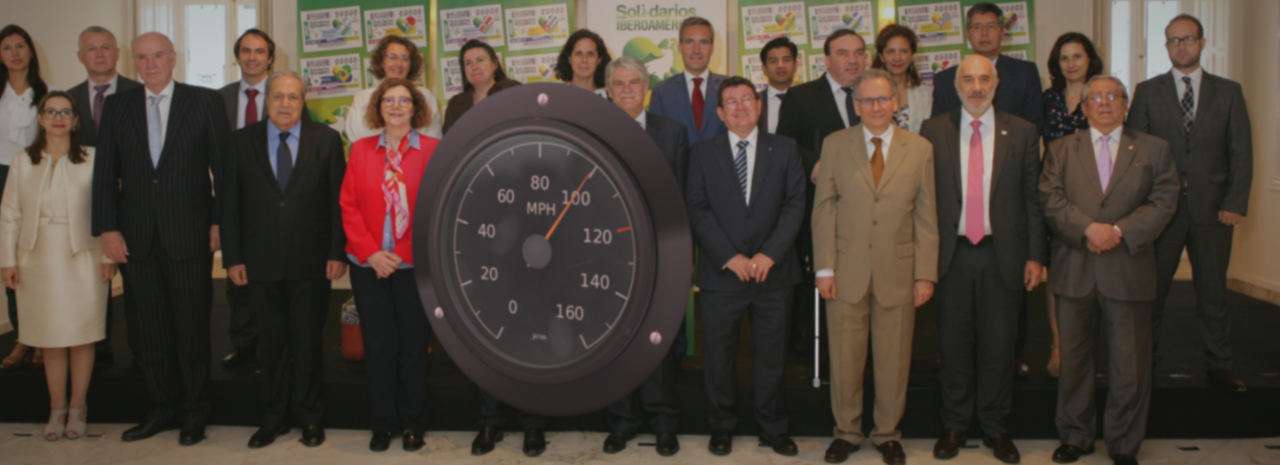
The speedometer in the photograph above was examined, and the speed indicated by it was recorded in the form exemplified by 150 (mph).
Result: 100 (mph)
